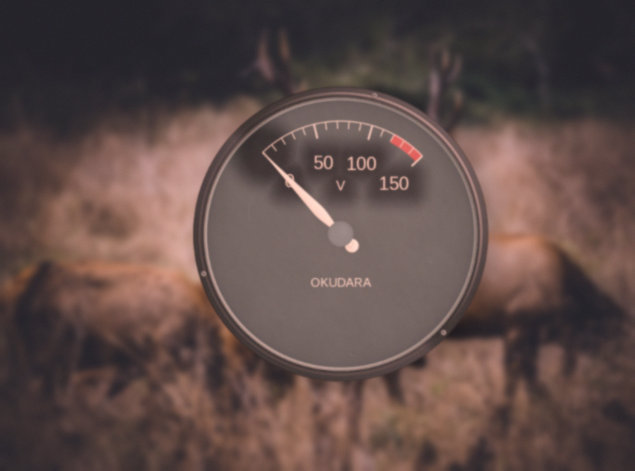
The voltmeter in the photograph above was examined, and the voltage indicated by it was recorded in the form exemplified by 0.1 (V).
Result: 0 (V)
